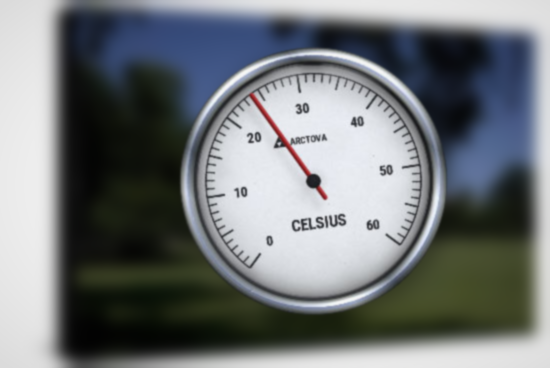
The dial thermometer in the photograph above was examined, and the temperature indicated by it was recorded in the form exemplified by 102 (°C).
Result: 24 (°C)
